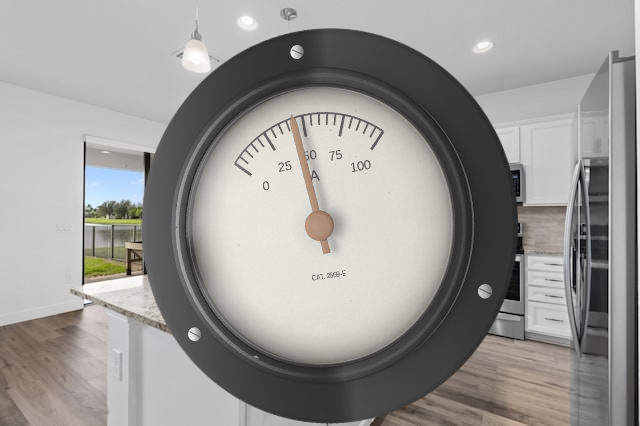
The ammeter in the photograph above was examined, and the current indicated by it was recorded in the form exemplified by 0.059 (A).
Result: 45 (A)
